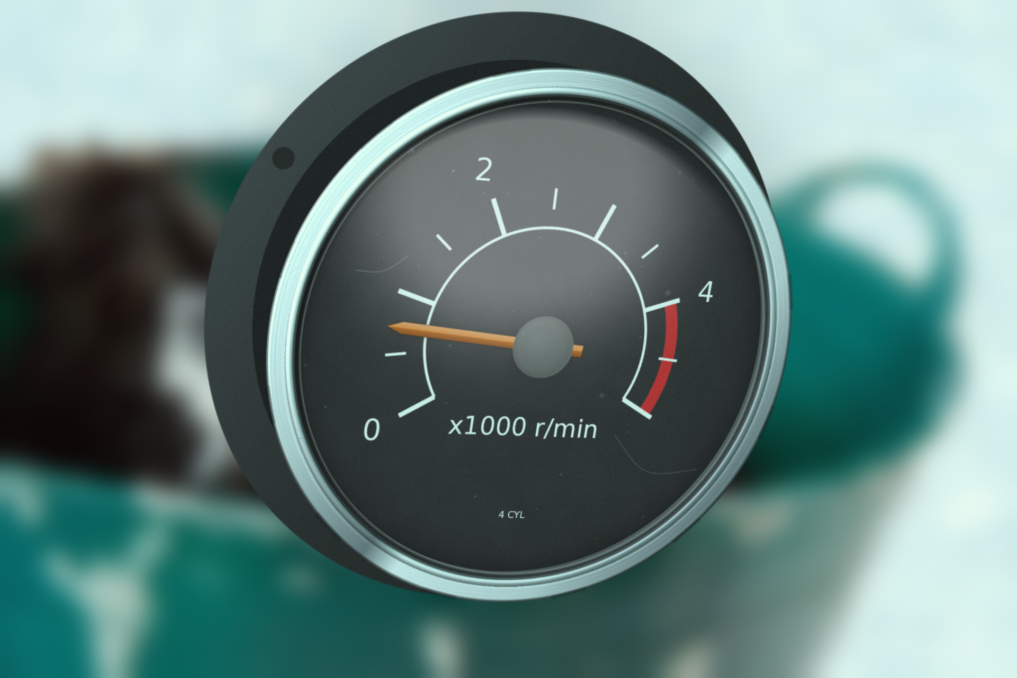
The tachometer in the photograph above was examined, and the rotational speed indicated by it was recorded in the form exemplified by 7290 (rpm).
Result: 750 (rpm)
